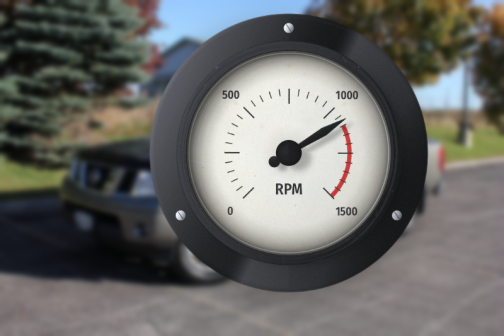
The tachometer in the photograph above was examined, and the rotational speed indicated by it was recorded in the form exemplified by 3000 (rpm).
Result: 1075 (rpm)
